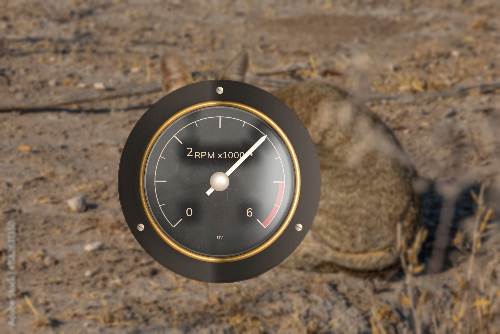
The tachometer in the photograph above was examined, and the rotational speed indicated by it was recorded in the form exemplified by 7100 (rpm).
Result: 4000 (rpm)
